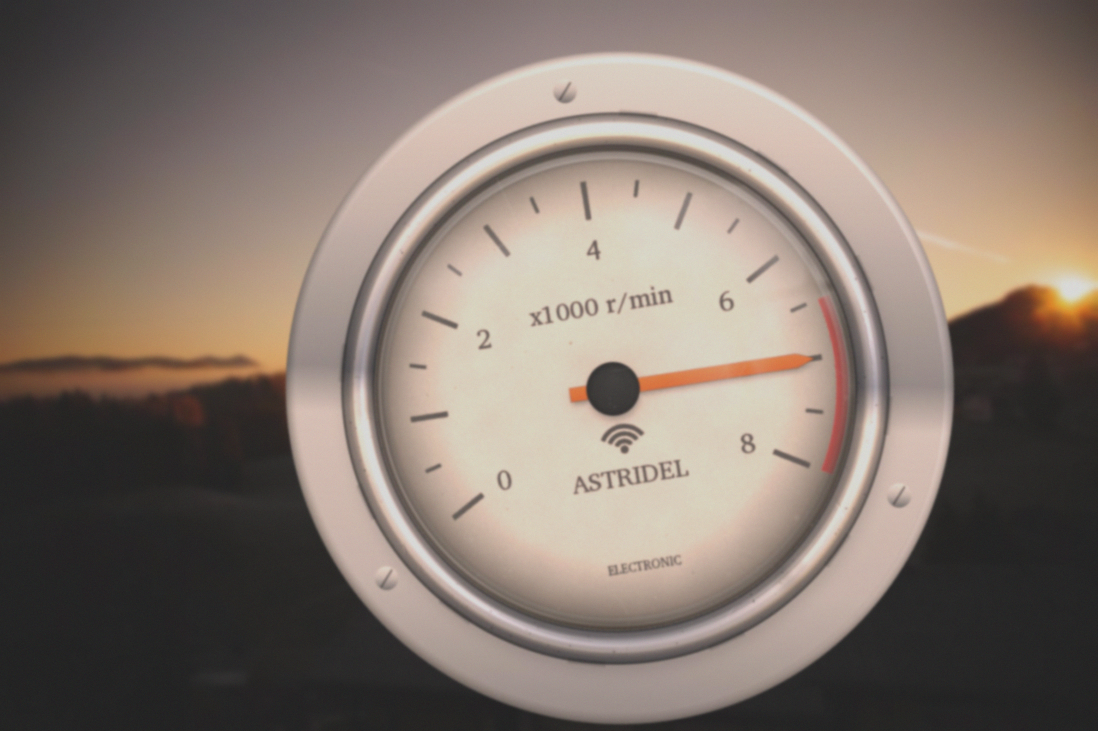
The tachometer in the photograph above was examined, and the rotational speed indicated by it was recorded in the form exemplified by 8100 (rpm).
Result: 7000 (rpm)
